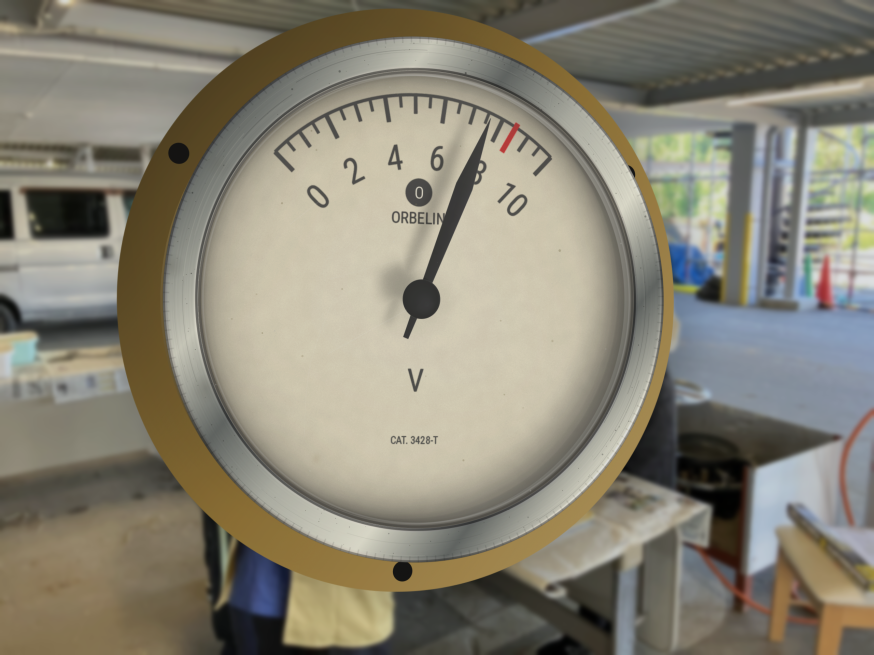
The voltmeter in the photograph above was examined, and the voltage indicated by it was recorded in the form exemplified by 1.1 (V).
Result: 7.5 (V)
